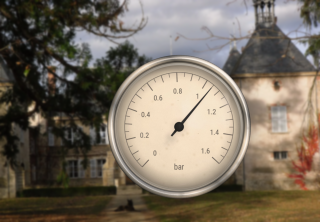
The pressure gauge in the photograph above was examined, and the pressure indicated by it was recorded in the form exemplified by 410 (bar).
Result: 1.05 (bar)
